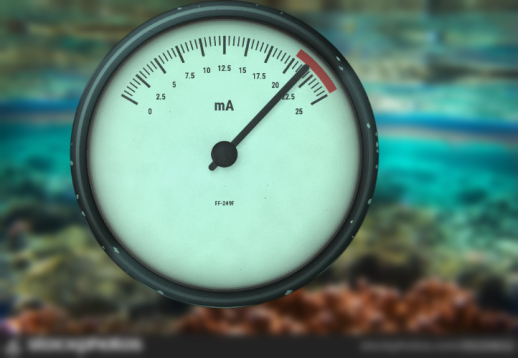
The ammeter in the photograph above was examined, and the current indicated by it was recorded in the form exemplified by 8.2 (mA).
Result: 21.5 (mA)
